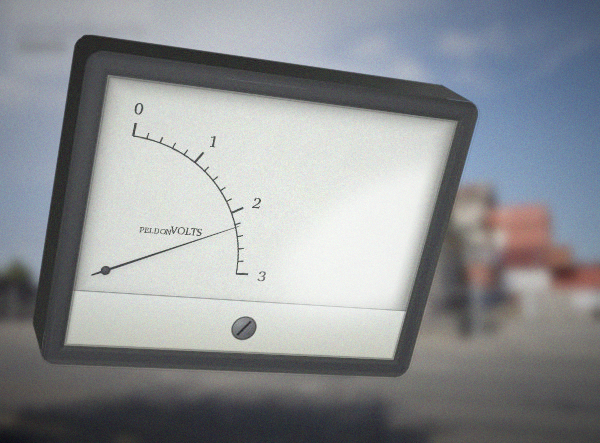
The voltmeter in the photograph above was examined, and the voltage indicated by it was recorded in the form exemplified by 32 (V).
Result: 2.2 (V)
